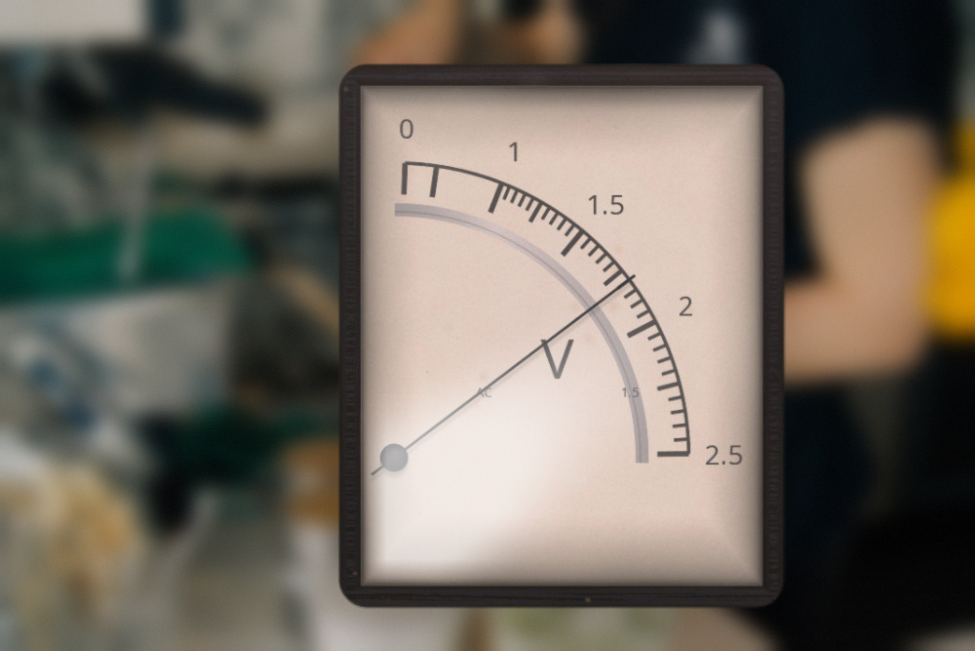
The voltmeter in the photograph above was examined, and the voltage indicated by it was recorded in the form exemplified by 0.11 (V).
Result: 1.8 (V)
